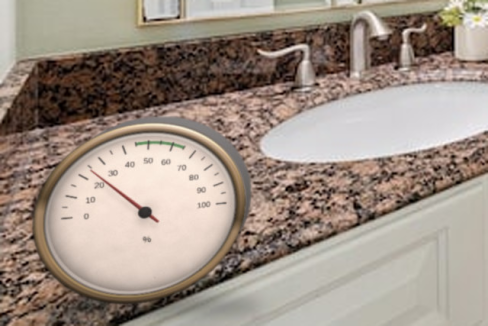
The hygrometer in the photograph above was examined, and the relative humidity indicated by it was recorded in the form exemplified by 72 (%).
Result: 25 (%)
